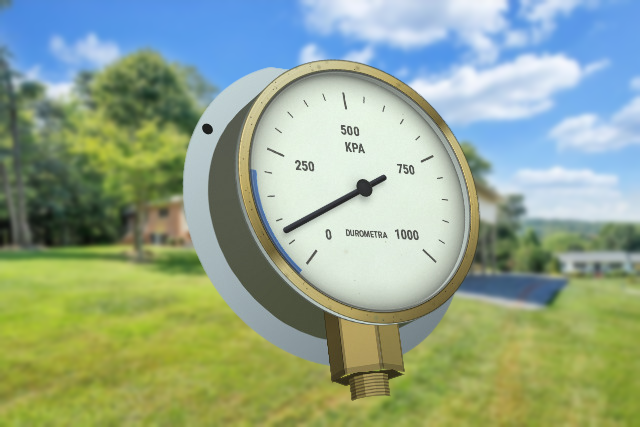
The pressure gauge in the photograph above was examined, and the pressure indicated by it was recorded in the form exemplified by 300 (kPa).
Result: 75 (kPa)
